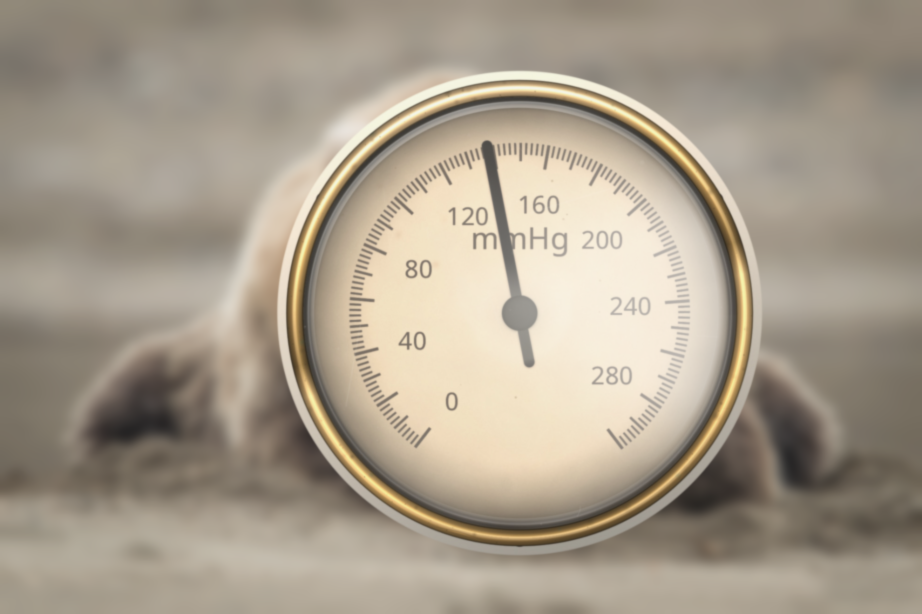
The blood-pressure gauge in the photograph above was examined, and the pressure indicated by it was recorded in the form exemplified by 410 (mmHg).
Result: 138 (mmHg)
